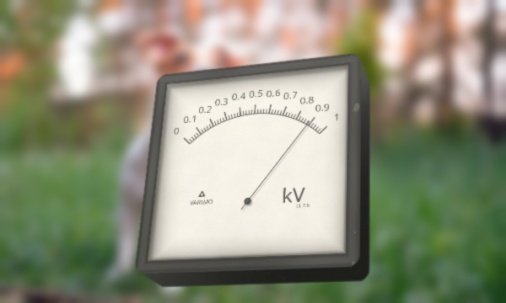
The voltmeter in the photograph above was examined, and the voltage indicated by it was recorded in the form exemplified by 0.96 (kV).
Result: 0.9 (kV)
